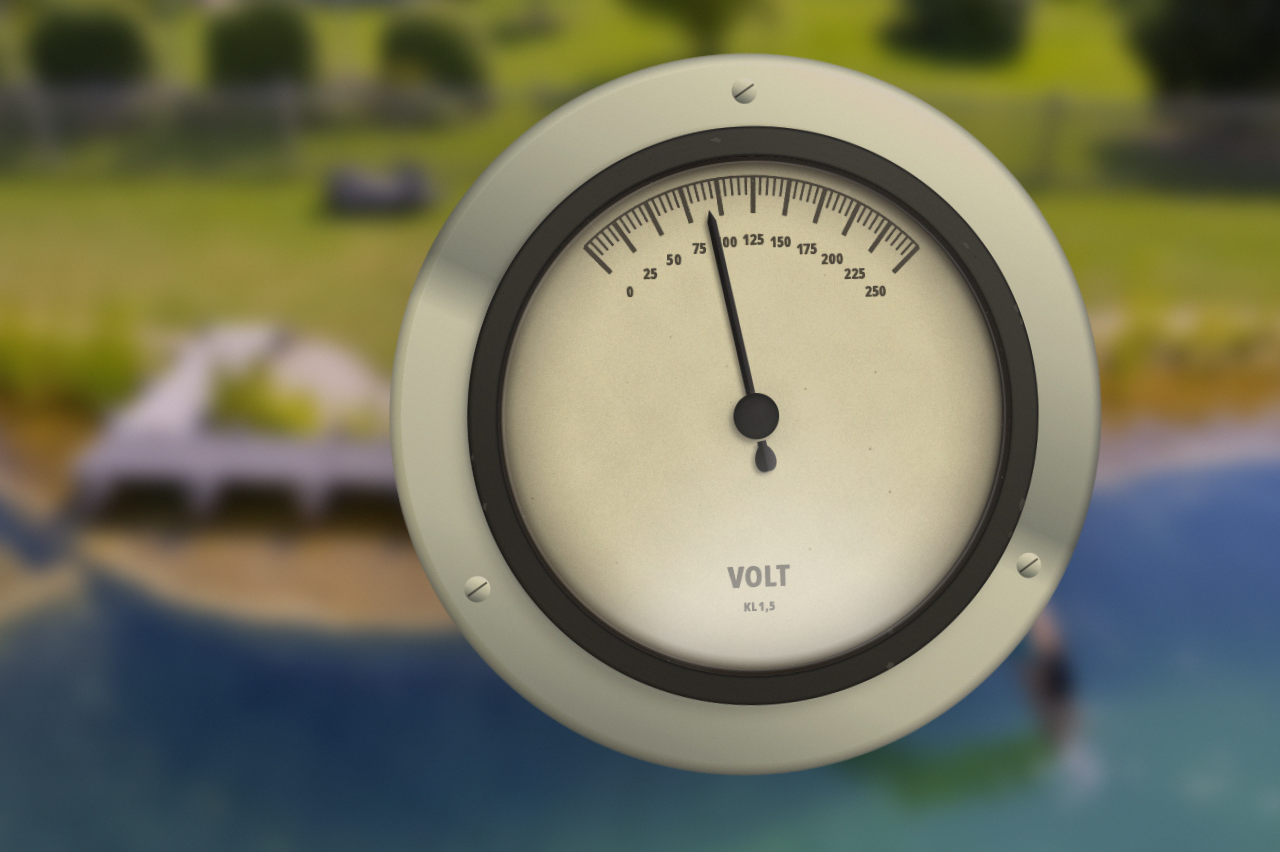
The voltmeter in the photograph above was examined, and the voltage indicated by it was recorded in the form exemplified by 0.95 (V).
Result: 90 (V)
